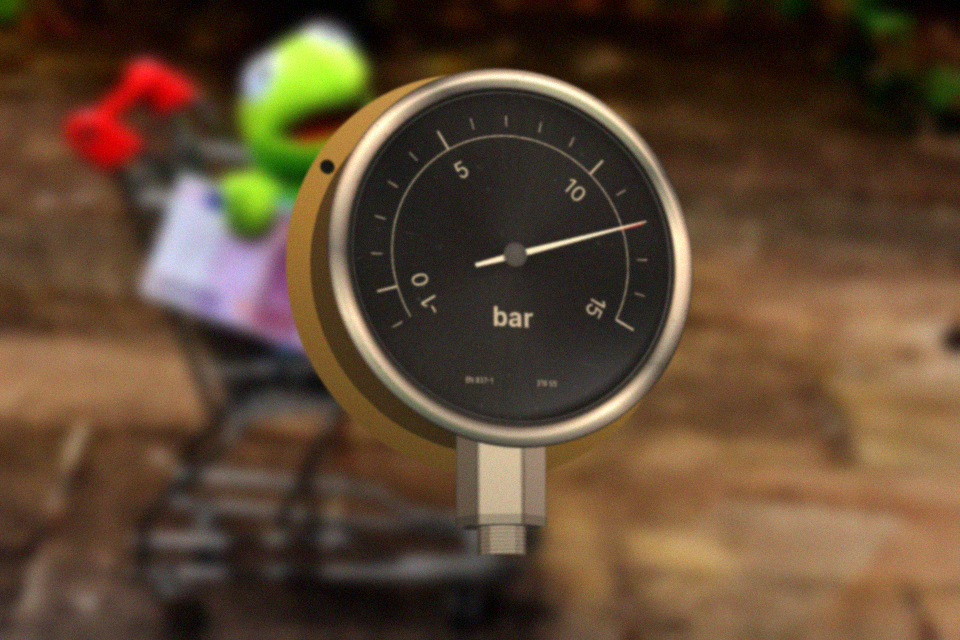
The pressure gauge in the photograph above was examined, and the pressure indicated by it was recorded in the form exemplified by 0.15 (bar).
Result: 12 (bar)
